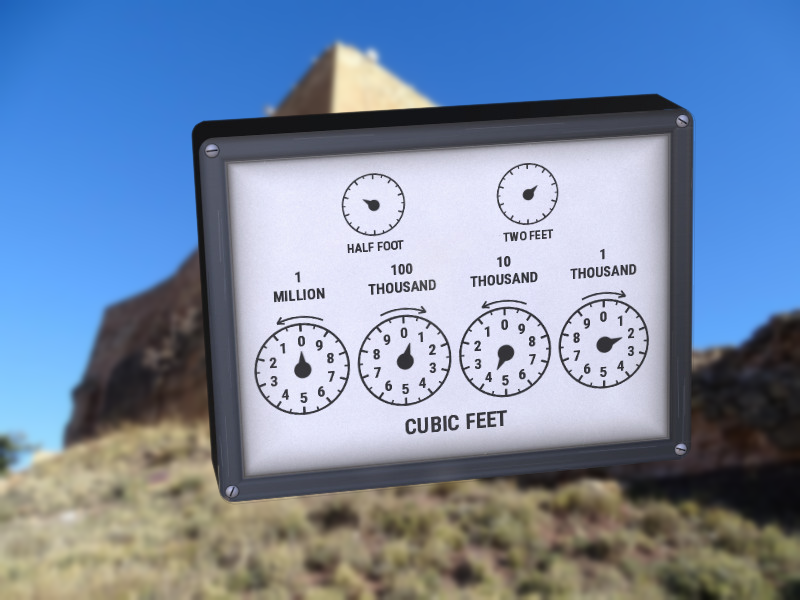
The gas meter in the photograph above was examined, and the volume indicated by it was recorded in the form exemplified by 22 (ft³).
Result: 4200 (ft³)
